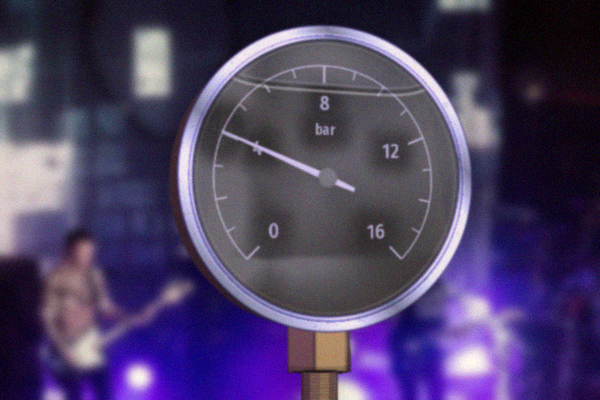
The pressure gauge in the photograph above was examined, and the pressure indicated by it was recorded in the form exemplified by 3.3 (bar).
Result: 4 (bar)
